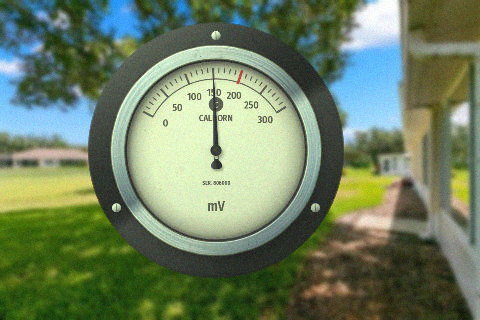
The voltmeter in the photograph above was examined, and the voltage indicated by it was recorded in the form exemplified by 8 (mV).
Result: 150 (mV)
